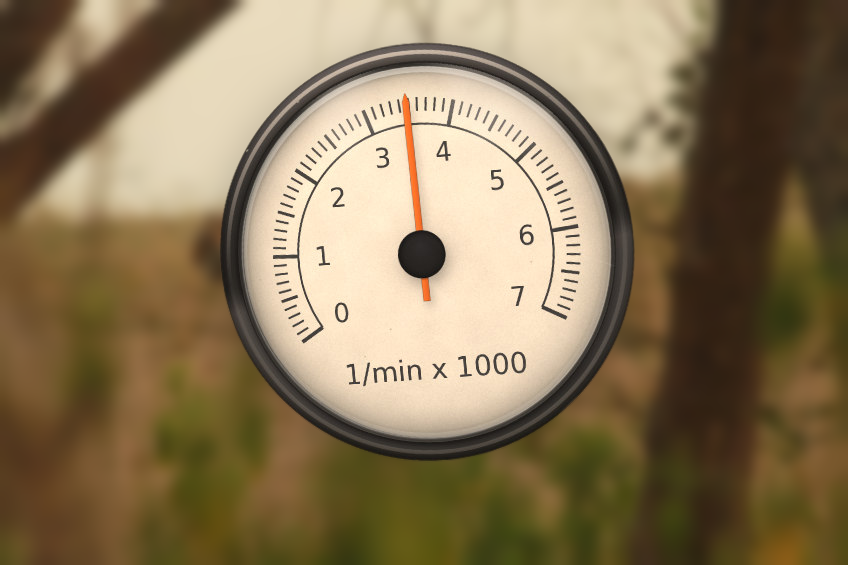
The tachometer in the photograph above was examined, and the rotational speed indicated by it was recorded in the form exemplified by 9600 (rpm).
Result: 3500 (rpm)
